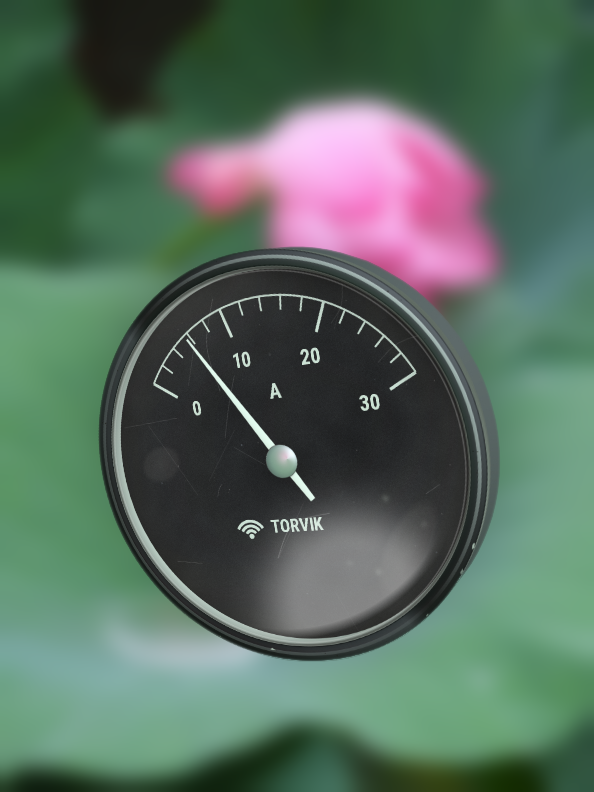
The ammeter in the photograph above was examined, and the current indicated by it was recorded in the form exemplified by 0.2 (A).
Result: 6 (A)
